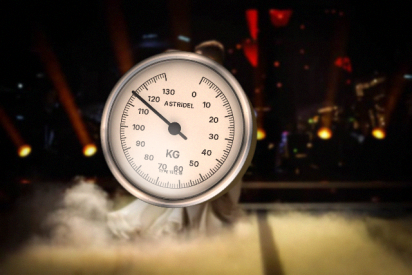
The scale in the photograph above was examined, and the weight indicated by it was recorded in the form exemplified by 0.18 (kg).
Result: 115 (kg)
